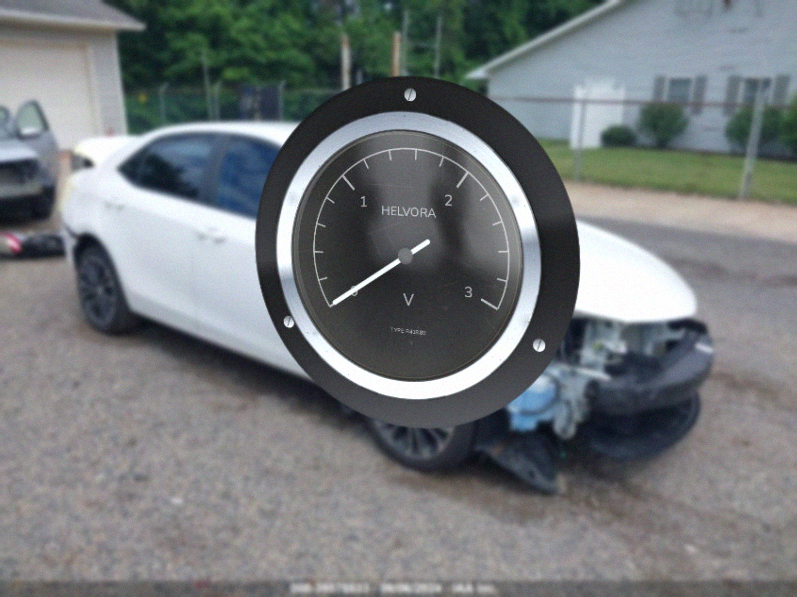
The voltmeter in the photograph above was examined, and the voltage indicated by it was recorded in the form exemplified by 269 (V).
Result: 0 (V)
